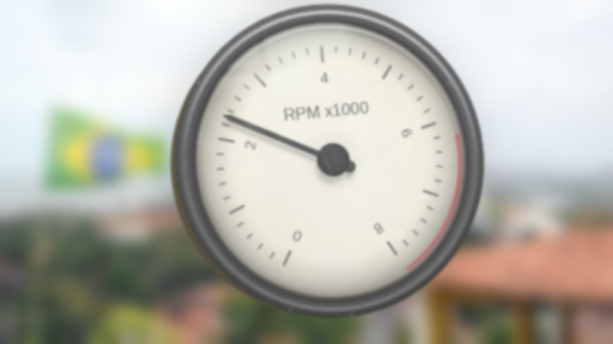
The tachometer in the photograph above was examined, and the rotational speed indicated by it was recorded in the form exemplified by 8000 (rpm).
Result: 2300 (rpm)
